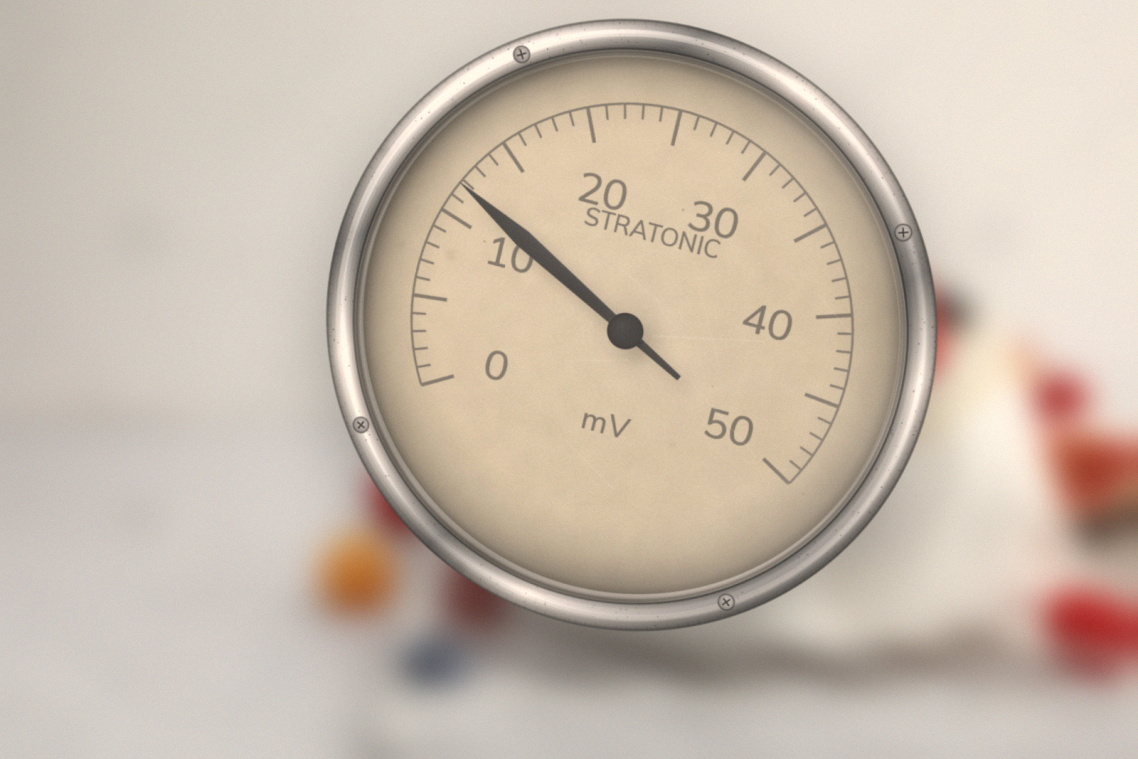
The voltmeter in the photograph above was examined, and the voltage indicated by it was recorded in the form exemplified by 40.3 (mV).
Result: 12 (mV)
